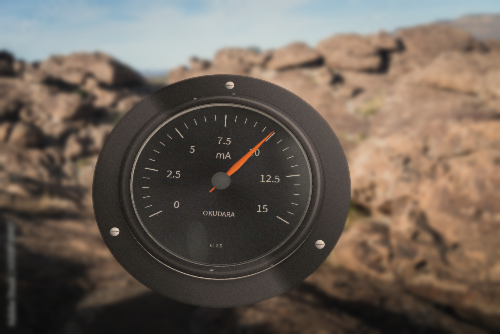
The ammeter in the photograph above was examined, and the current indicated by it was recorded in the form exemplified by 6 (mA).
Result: 10 (mA)
